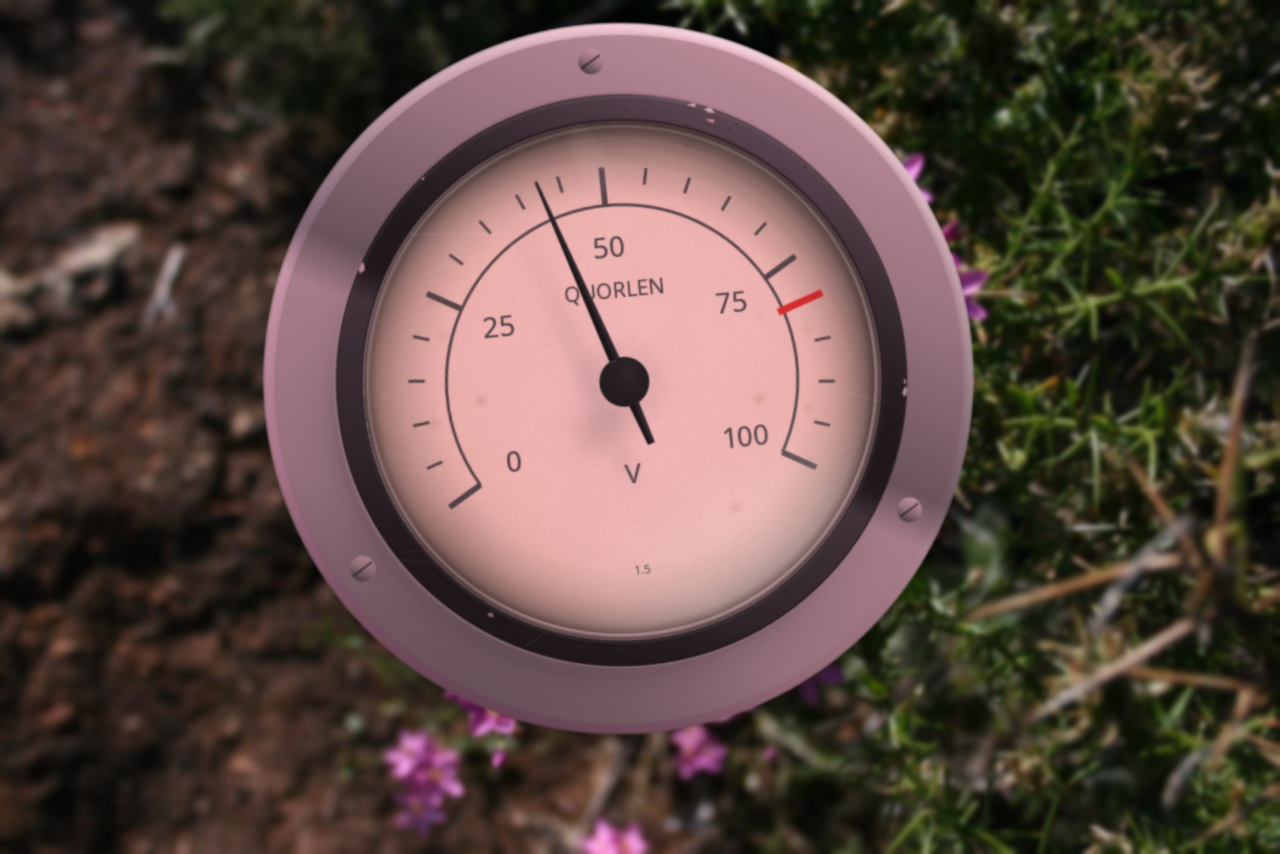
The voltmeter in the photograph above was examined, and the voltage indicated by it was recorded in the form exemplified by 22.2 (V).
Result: 42.5 (V)
